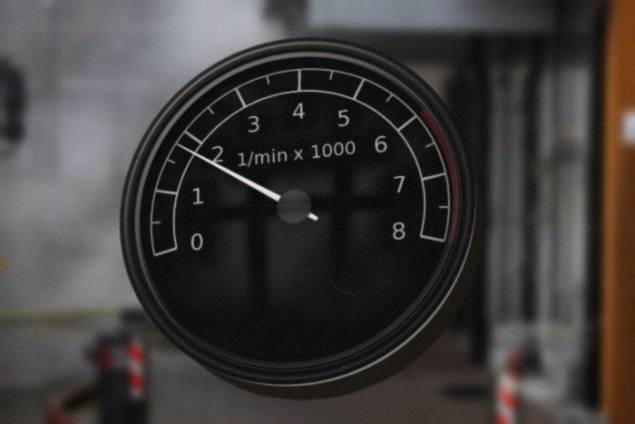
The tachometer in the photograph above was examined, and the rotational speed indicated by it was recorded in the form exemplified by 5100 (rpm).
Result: 1750 (rpm)
